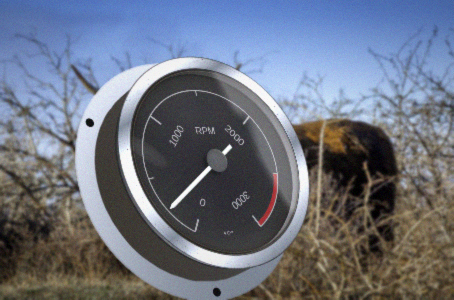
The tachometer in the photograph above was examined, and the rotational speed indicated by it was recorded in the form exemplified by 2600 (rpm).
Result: 250 (rpm)
